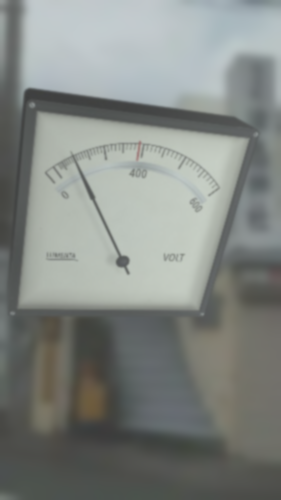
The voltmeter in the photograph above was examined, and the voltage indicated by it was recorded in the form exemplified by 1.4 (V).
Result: 200 (V)
